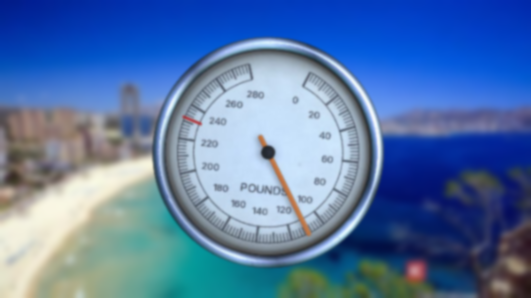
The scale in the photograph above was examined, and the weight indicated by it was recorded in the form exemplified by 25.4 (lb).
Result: 110 (lb)
